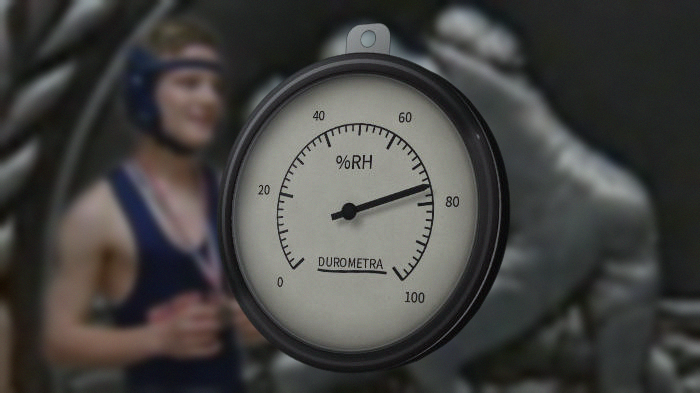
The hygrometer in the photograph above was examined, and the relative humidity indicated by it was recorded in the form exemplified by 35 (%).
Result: 76 (%)
